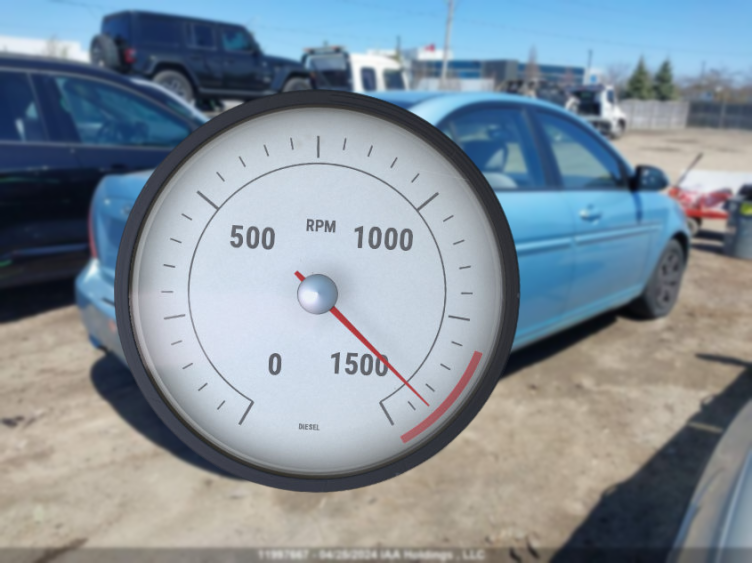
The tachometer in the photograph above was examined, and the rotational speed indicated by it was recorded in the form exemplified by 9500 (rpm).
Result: 1425 (rpm)
